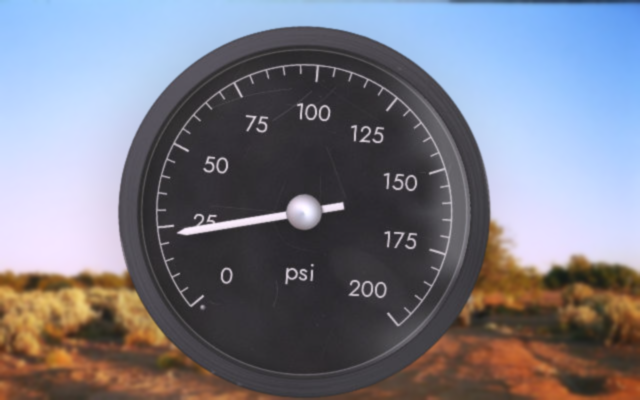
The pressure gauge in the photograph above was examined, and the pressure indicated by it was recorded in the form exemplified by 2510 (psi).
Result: 22.5 (psi)
